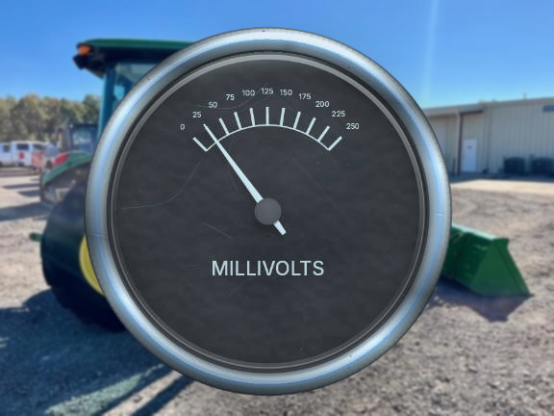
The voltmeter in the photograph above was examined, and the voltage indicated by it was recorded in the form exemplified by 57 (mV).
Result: 25 (mV)
